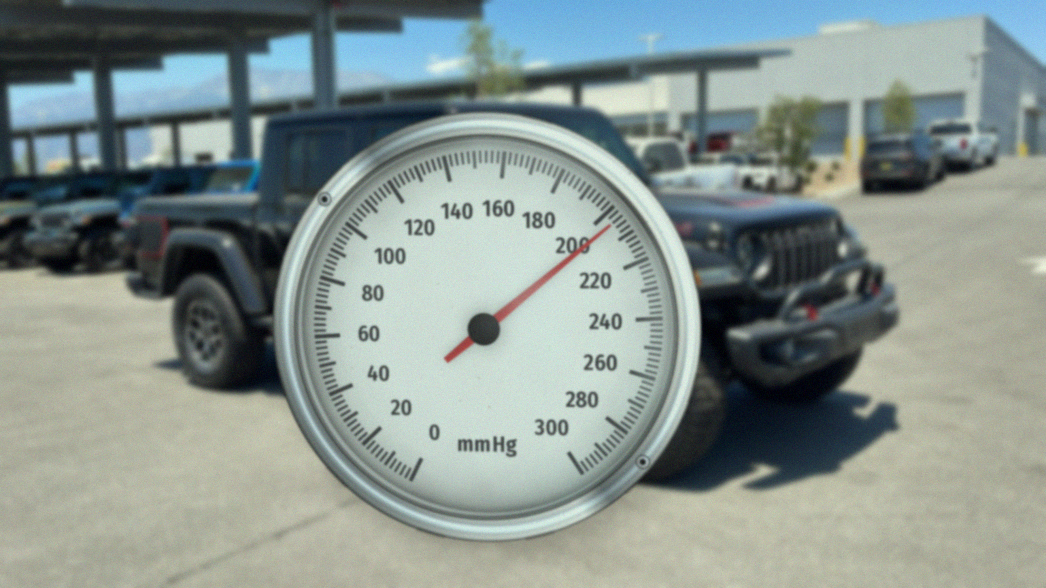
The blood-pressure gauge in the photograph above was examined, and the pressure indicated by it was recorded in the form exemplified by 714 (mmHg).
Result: 204 (mmHg)
